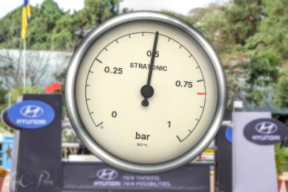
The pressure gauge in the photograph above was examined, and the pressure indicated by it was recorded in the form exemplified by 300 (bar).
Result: 0.5 (bar)
